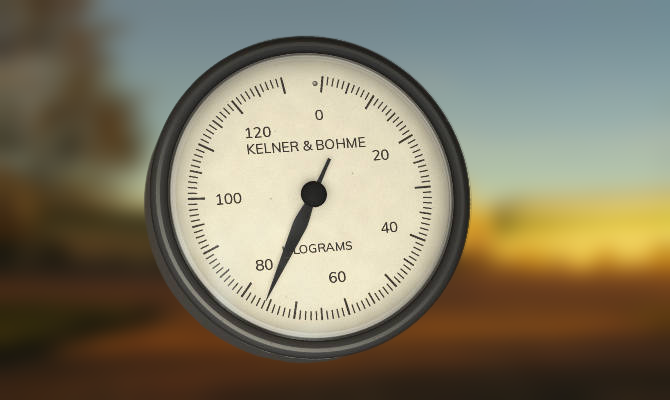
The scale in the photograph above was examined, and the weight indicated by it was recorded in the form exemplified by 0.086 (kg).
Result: 76 (kg)
